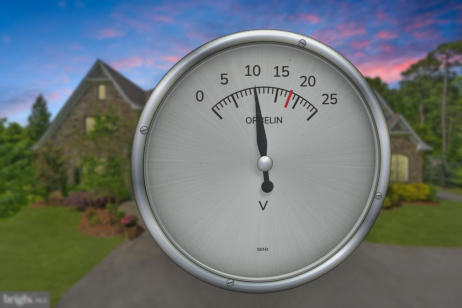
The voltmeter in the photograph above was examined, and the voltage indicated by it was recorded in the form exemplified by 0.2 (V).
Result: 10 (V)
